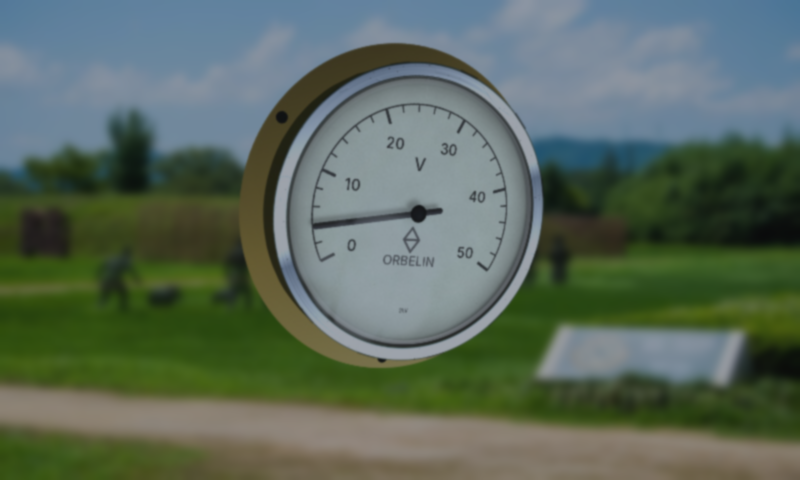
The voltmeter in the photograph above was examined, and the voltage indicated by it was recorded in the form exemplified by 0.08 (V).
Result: 4 (V)
